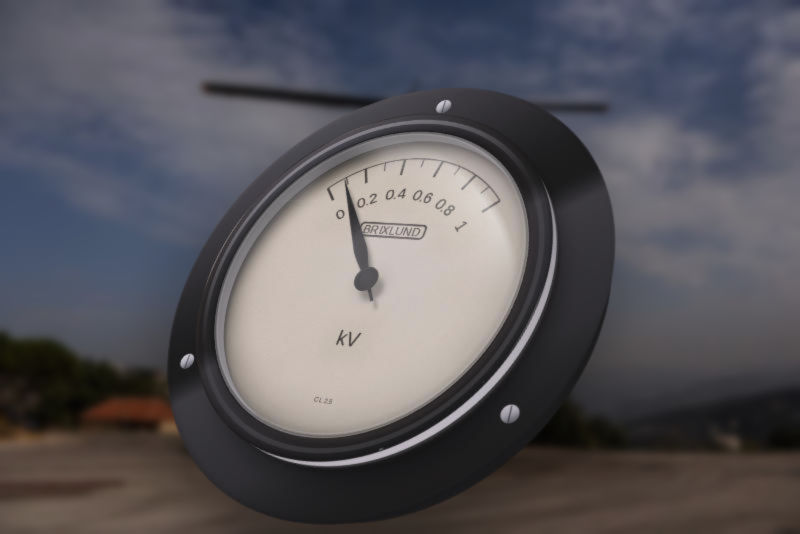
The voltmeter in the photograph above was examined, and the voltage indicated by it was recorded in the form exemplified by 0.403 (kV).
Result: 0.1 (kV)
